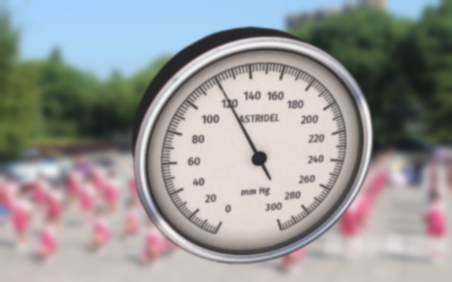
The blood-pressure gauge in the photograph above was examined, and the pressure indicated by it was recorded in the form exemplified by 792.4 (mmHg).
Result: 120 (mmHg)
